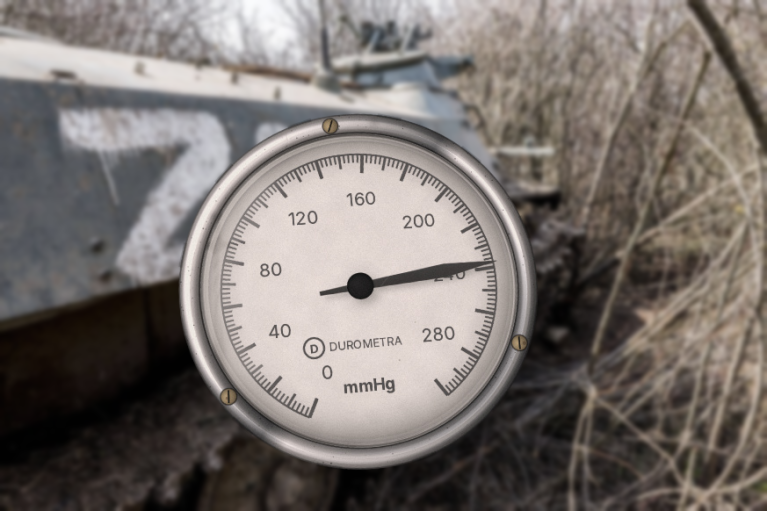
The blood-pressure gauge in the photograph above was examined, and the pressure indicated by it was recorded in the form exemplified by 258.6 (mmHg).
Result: 238 (mmHg)
